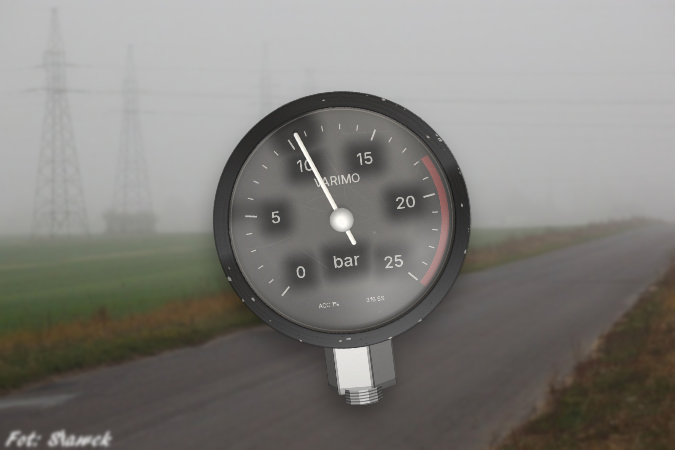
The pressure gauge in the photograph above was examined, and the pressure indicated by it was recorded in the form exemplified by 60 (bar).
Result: 10.5 (bar)
